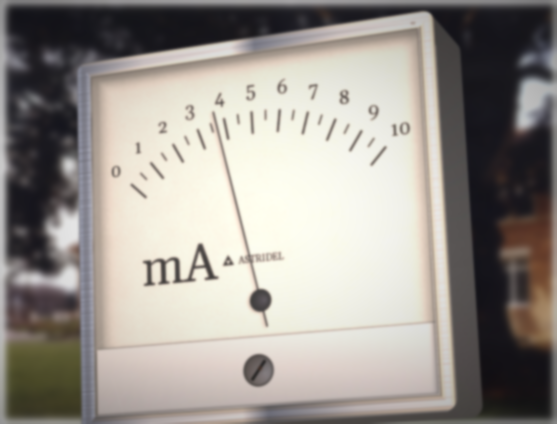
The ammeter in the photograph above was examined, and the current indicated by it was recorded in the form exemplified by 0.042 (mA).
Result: 3.75 (mA)
